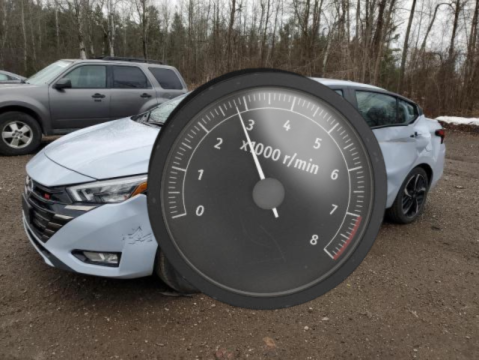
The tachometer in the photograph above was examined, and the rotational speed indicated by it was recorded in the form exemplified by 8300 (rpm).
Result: 2800 (rpm)
